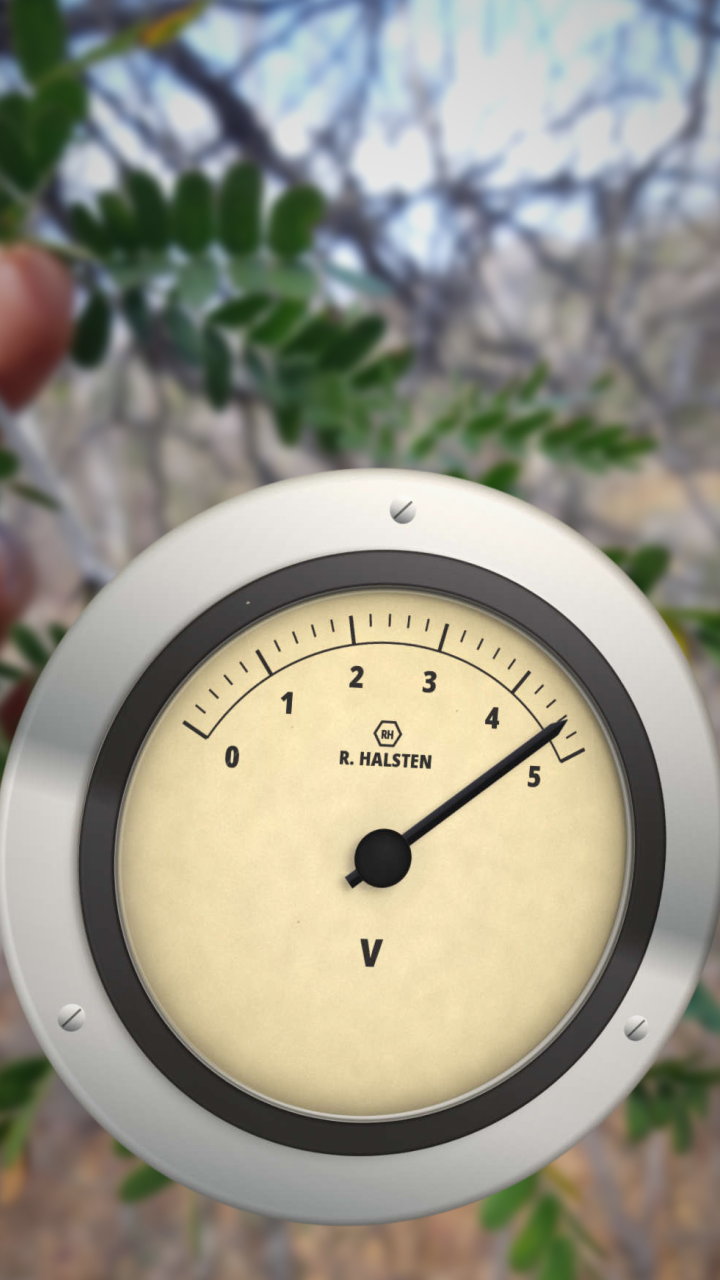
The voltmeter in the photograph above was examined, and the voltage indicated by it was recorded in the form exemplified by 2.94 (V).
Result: 4.6 (V)
